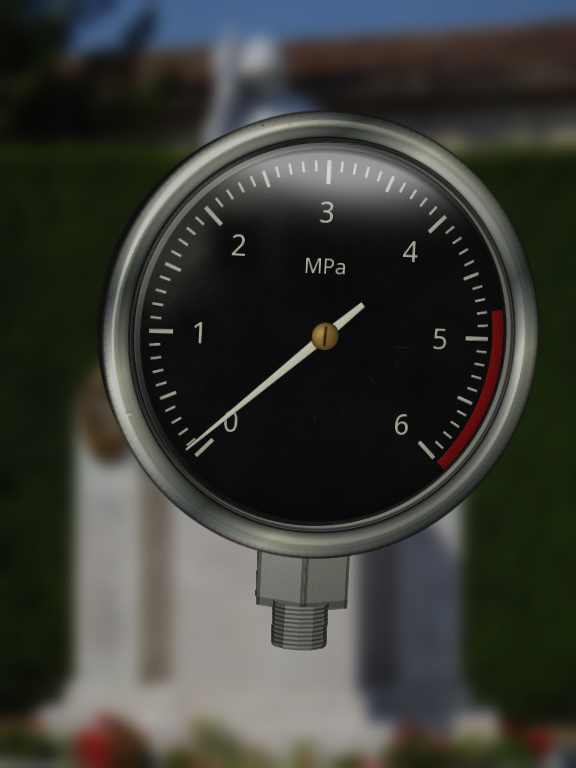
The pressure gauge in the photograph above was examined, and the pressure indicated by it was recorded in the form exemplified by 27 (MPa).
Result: 0.1 (MPa)
